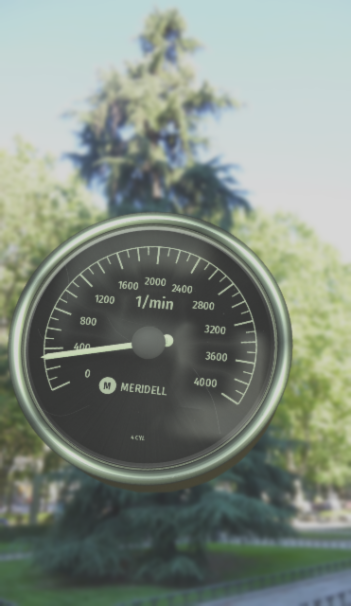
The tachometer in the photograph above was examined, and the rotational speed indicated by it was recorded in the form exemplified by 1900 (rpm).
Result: 300 (rpm)
